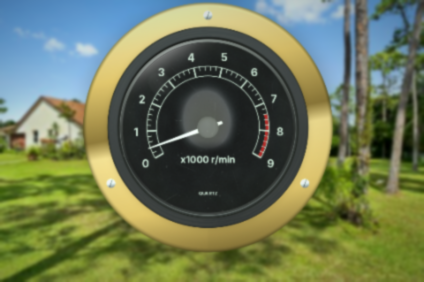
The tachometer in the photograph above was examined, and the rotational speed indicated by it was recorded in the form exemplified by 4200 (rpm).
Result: 400 (rpm)
